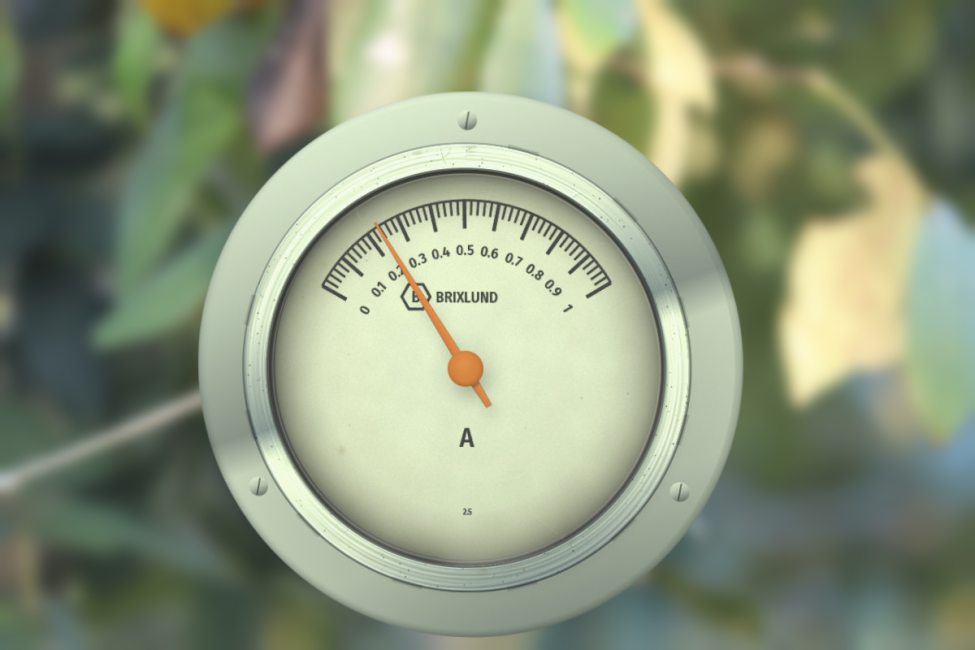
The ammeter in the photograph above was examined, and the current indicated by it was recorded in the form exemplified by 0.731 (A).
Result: 0.24 (A)
